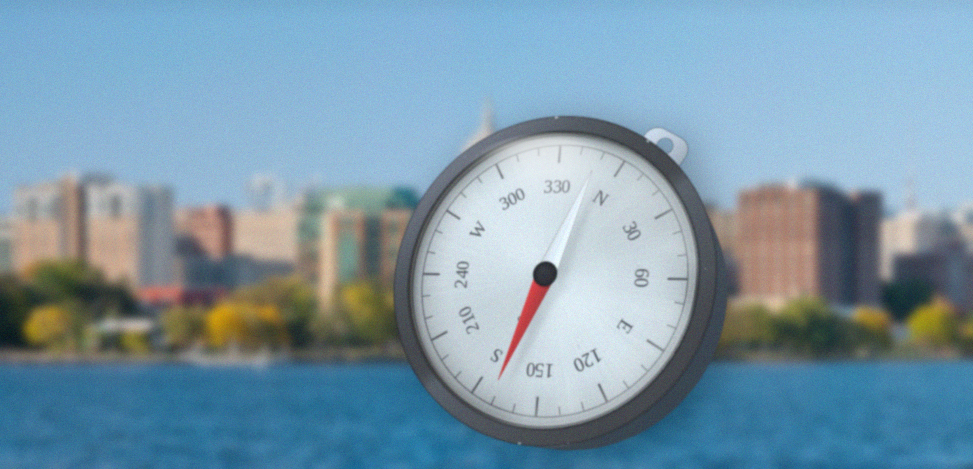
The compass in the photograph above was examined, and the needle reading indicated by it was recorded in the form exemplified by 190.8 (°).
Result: 170 (°)
